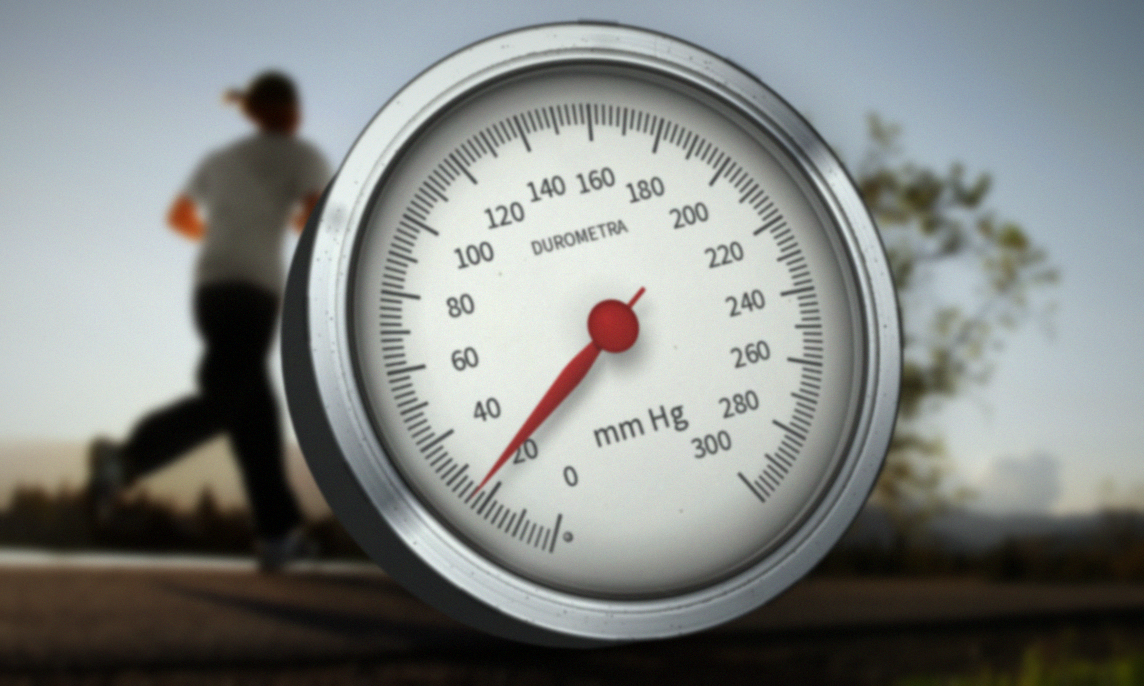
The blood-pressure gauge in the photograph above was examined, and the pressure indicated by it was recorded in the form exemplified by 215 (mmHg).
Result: 24 (mmHg)
